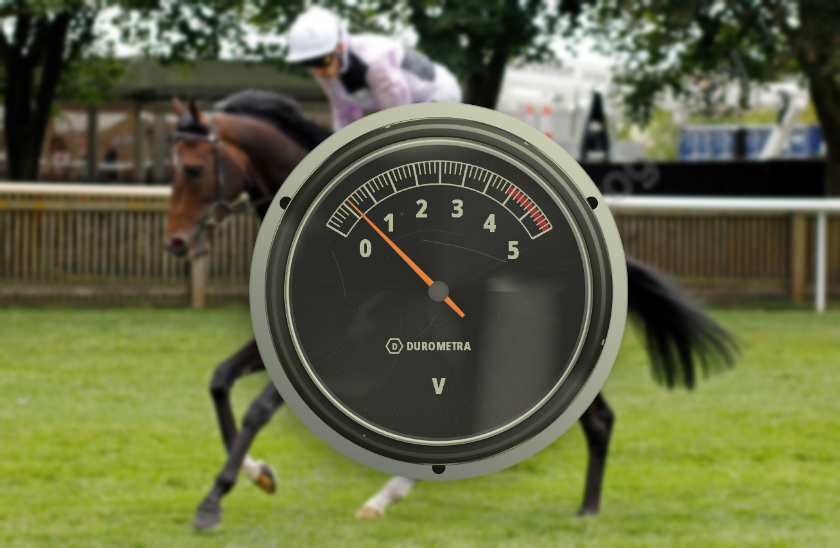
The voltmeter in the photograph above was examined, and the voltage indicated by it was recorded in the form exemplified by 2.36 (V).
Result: 0.6 (V)
